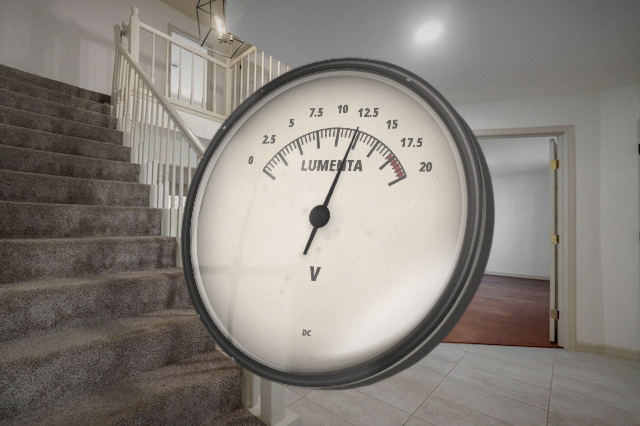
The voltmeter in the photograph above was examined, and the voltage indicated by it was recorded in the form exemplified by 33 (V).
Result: 12.5 (V)
